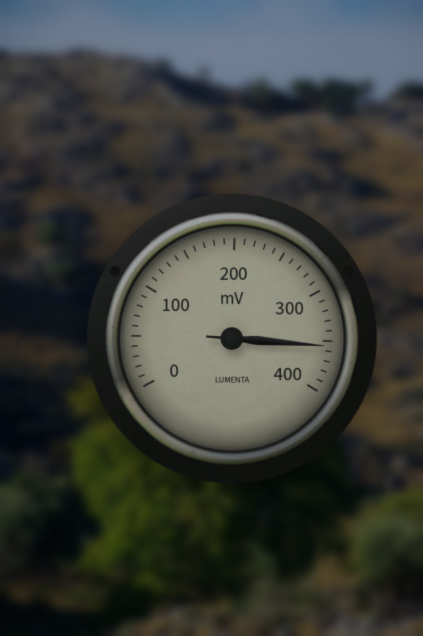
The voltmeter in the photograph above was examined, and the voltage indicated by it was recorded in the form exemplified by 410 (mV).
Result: 355 (mV)
